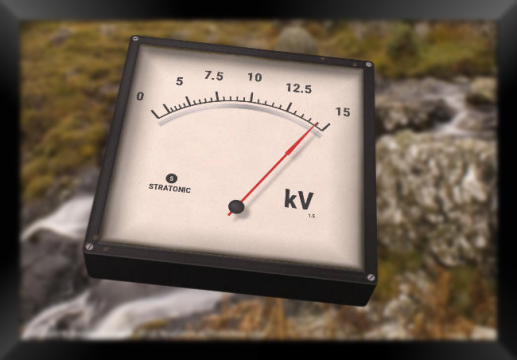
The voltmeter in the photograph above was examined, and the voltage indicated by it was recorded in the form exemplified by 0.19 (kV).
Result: 14.5 (kV)
